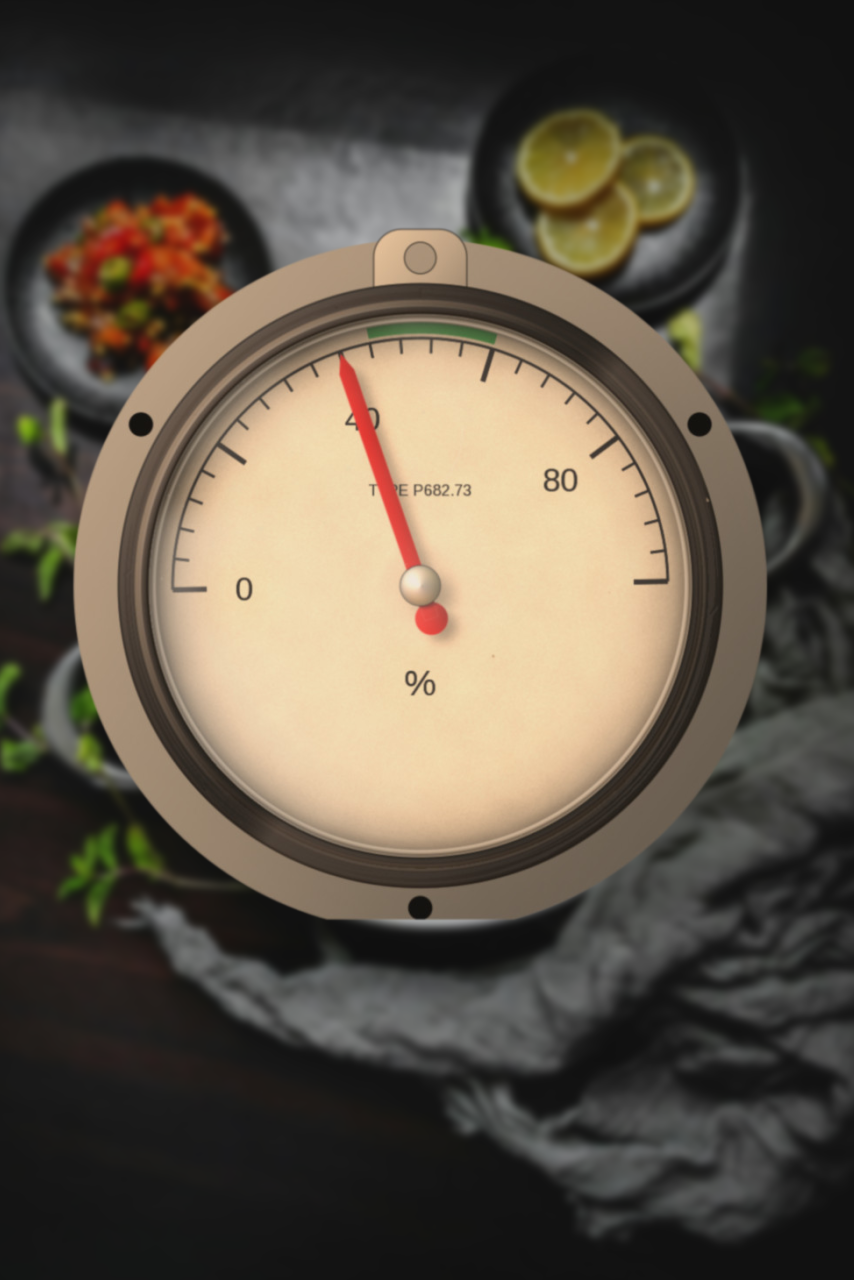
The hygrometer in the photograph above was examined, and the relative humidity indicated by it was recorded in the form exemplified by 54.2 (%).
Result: 40 (%)
